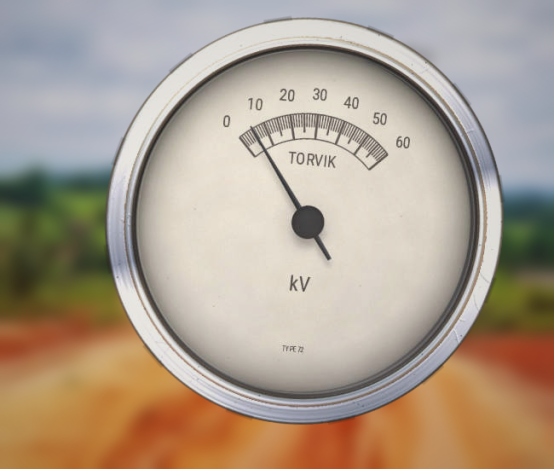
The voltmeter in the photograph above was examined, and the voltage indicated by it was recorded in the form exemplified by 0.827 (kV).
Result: 5 (kV)
